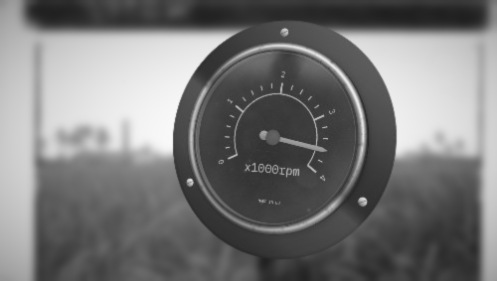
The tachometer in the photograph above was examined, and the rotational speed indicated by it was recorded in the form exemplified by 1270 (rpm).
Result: 3600 (rpm)
